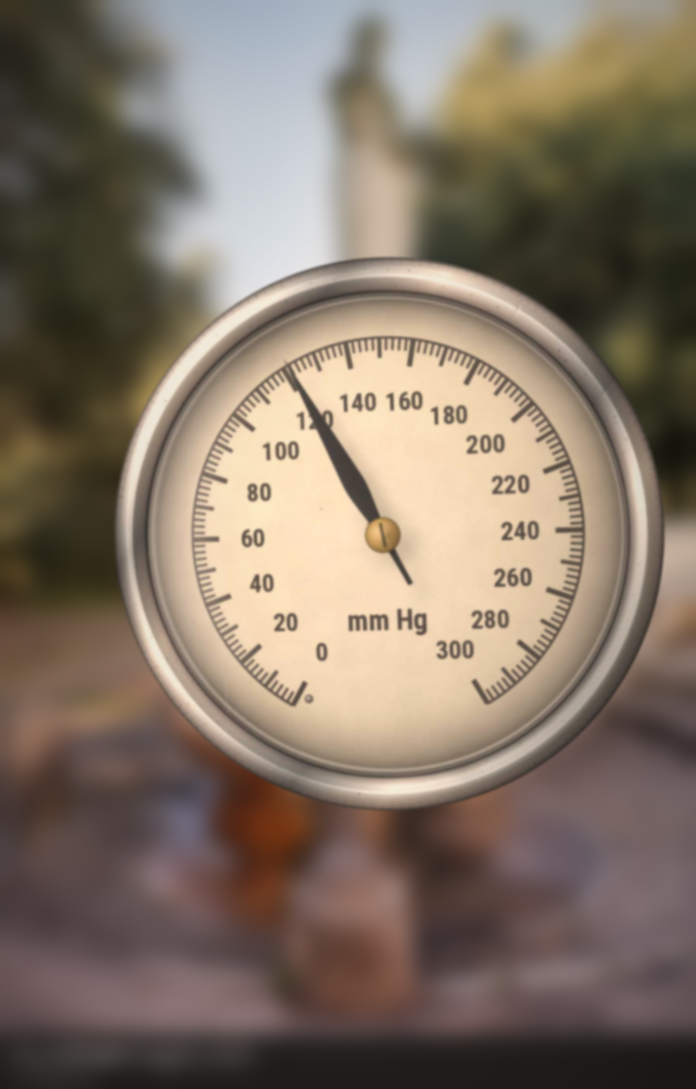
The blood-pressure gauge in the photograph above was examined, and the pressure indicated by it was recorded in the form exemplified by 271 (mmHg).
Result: 122 (mmHg)
